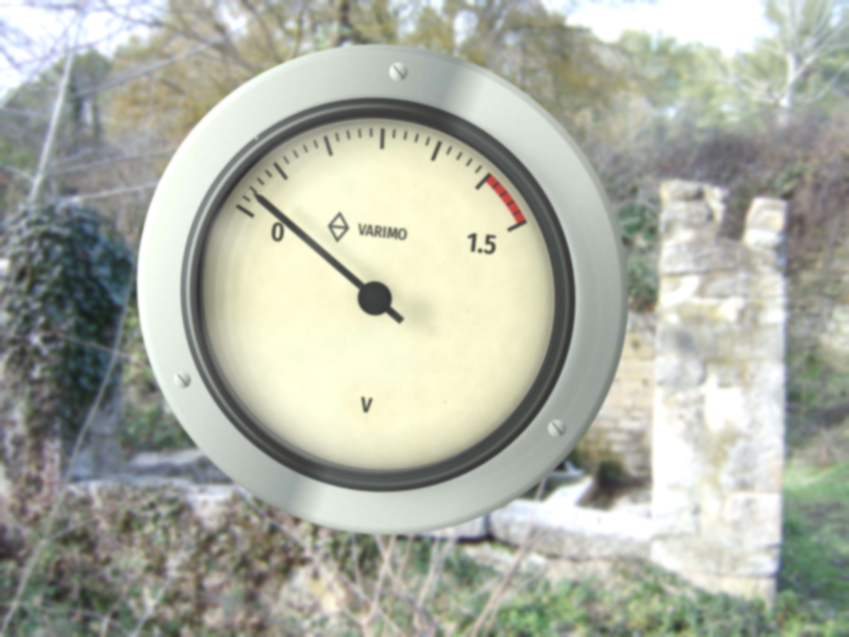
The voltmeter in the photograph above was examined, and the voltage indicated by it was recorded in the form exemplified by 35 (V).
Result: 0.1 (V)
